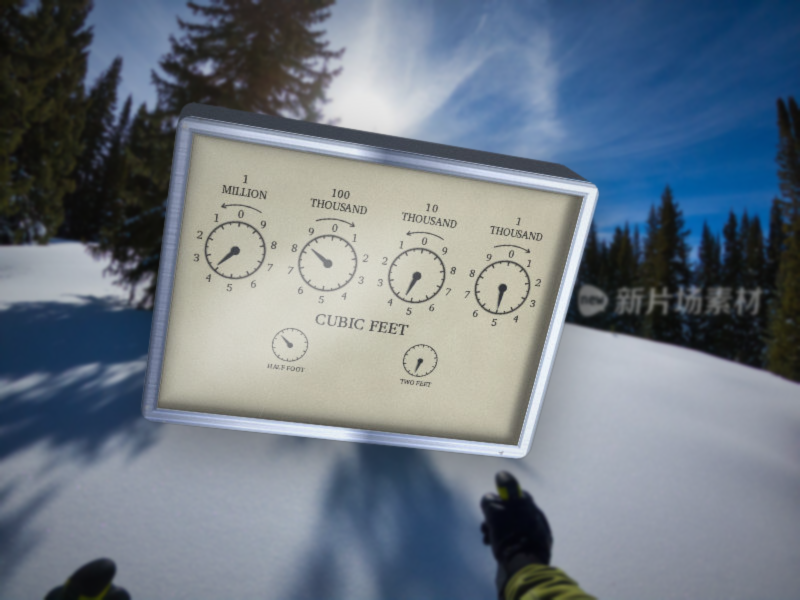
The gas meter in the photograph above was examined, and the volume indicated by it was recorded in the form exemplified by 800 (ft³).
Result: 384500 (ft³)
